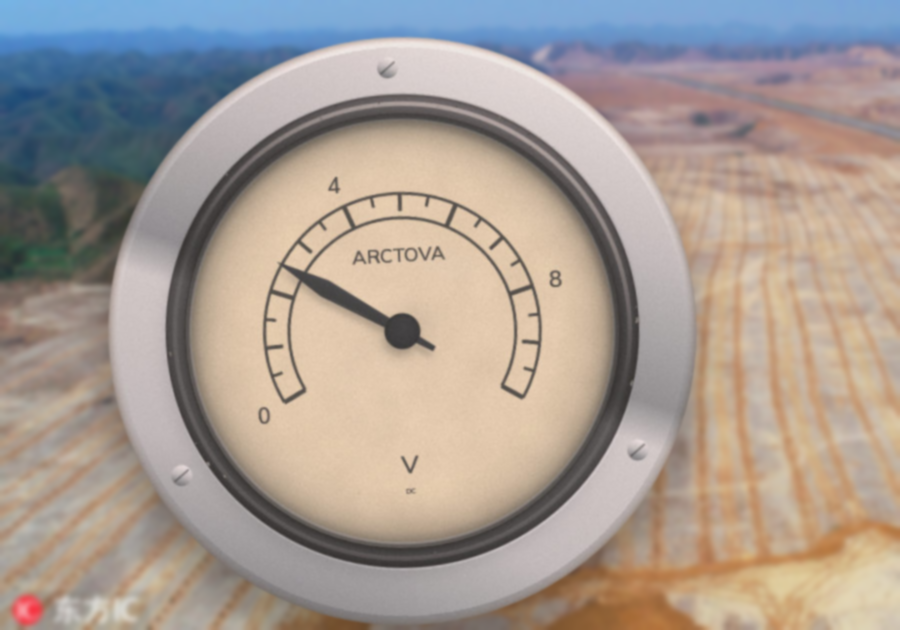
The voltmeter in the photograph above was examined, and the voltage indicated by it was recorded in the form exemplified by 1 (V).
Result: 2.5 (V)
